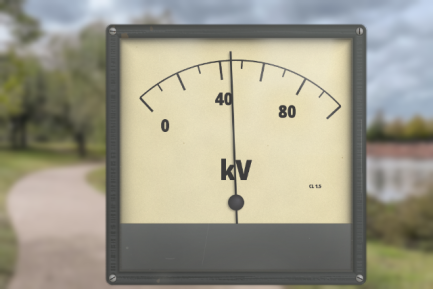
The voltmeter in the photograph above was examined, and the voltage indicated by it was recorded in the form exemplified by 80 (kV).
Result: 45 (kV)
